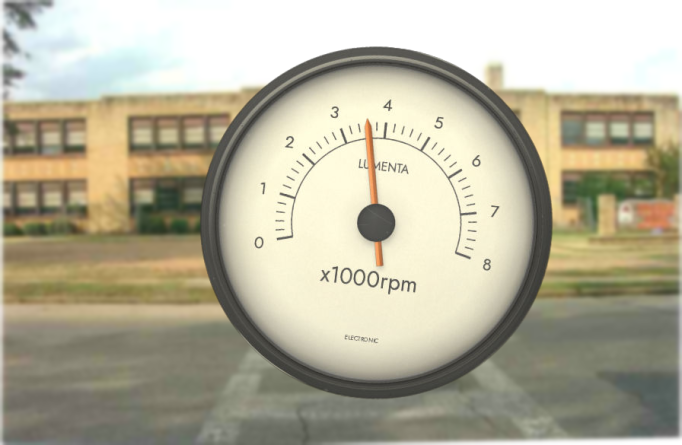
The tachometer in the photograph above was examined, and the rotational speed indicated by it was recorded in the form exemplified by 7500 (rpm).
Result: 3600 (rpm)
